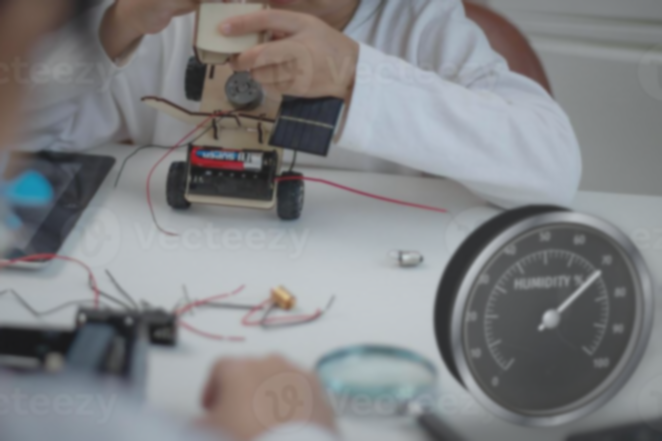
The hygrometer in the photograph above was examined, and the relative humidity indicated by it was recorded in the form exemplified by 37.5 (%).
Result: 70 (%)
